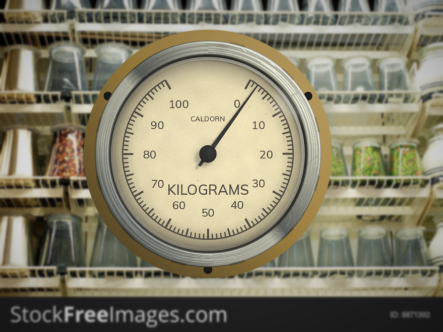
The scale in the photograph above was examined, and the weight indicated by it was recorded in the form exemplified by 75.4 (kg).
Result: 2 (kg)
